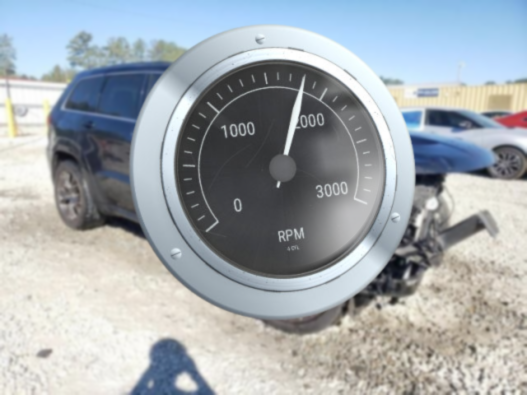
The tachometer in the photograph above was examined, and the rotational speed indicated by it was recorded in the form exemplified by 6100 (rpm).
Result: 1800 (rpm)
